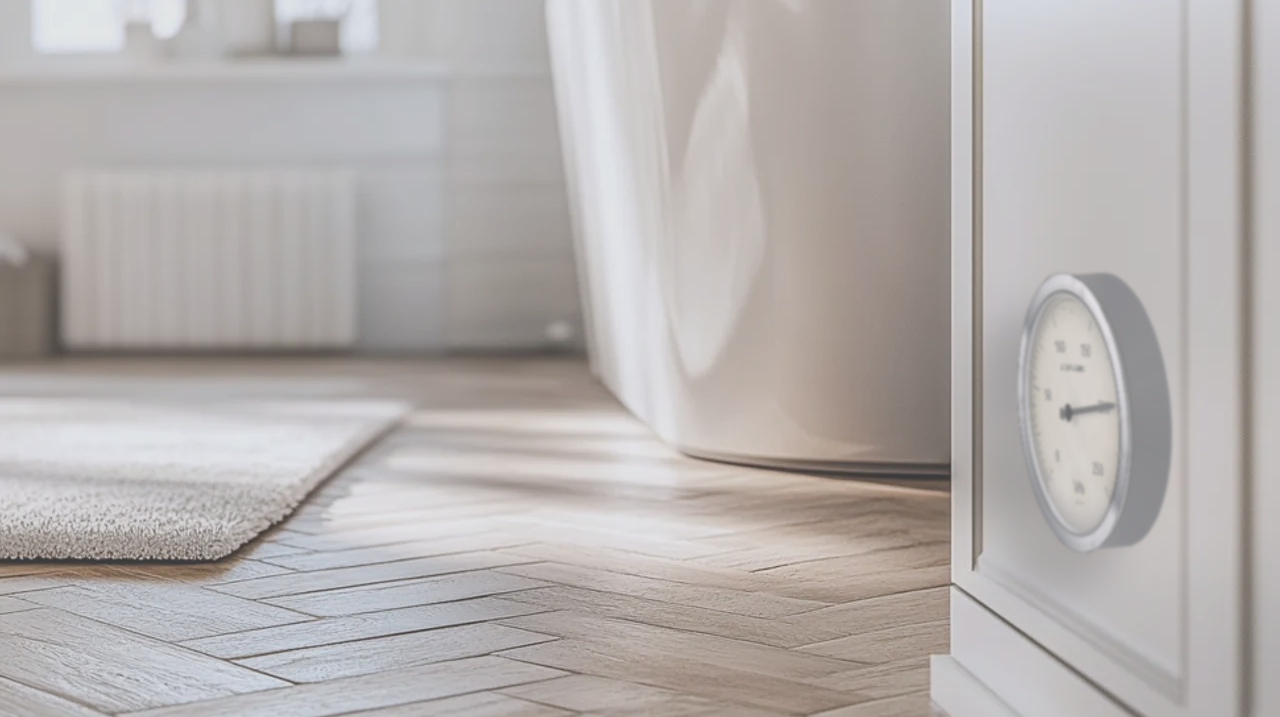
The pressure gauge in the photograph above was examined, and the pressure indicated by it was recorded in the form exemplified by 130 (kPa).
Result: 200 (kPa)
